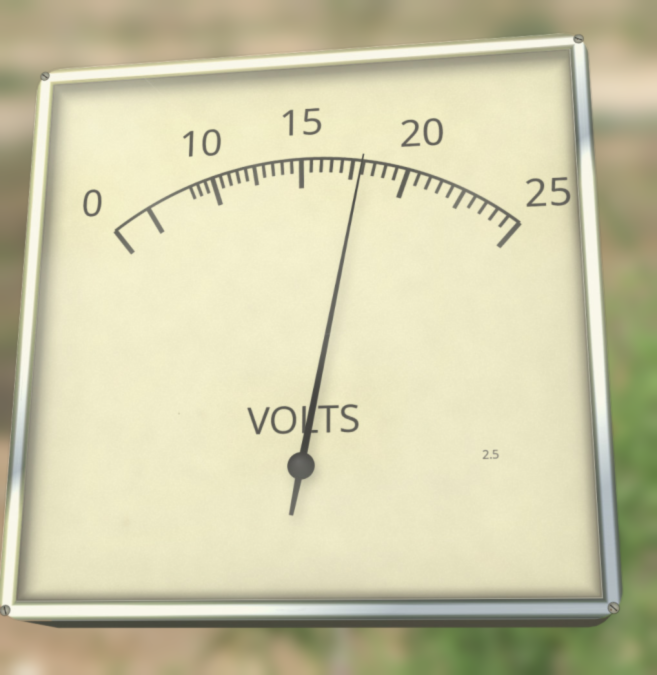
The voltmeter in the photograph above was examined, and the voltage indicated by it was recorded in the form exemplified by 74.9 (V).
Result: 18 (V)
